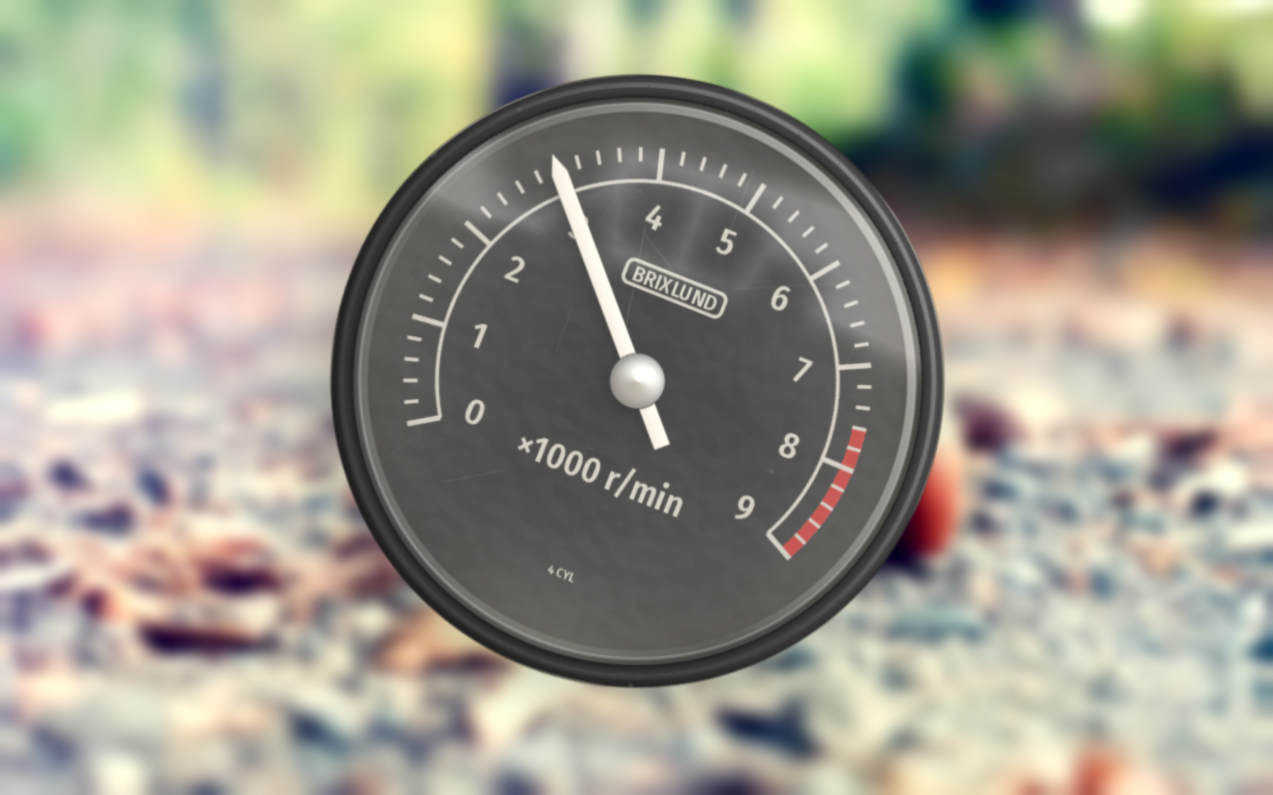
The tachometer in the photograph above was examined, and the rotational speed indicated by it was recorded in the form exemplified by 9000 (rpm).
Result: 3000 (rpm)
